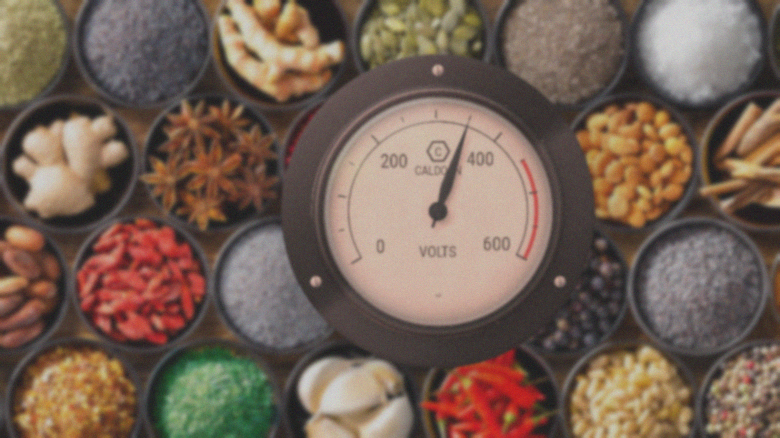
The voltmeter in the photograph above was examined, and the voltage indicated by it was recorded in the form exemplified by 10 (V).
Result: 350 (V)
